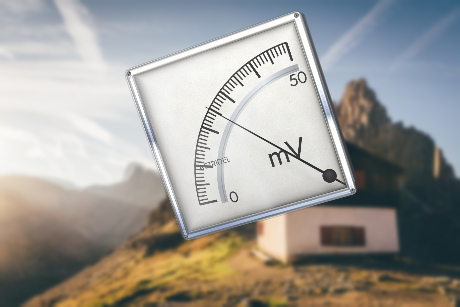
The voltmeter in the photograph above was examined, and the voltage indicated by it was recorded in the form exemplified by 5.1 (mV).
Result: 25 (mV)
